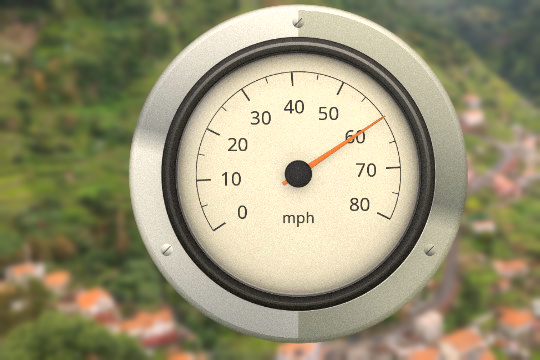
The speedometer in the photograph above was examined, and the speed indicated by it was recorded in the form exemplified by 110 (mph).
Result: 60 (mph)
